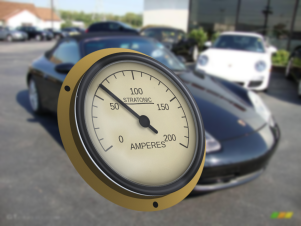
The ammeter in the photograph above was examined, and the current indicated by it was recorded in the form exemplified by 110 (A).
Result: 60 (A)
